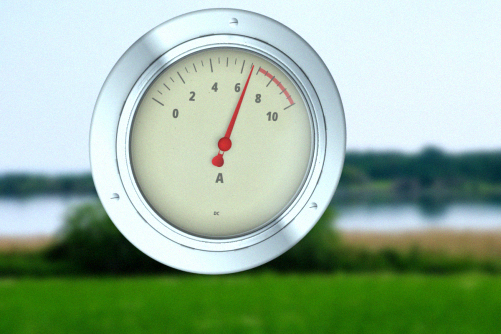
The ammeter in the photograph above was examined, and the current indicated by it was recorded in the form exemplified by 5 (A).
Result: 6.5 (A)
